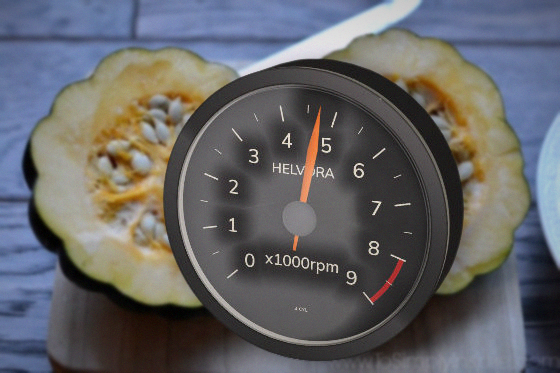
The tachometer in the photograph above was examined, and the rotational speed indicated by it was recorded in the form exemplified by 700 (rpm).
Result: 4750 (rpm)
